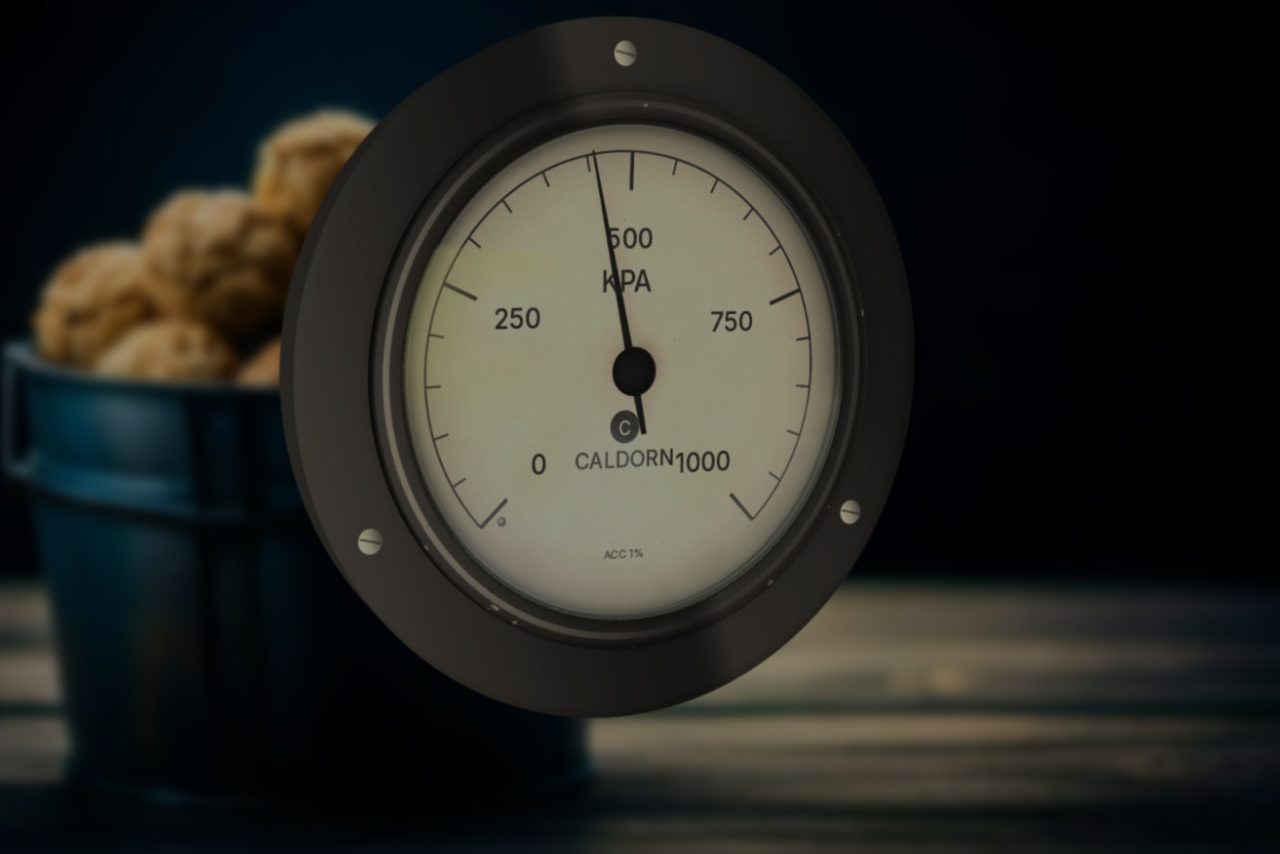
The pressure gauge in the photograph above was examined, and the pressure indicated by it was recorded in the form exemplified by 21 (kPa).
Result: 450 (kPa)
